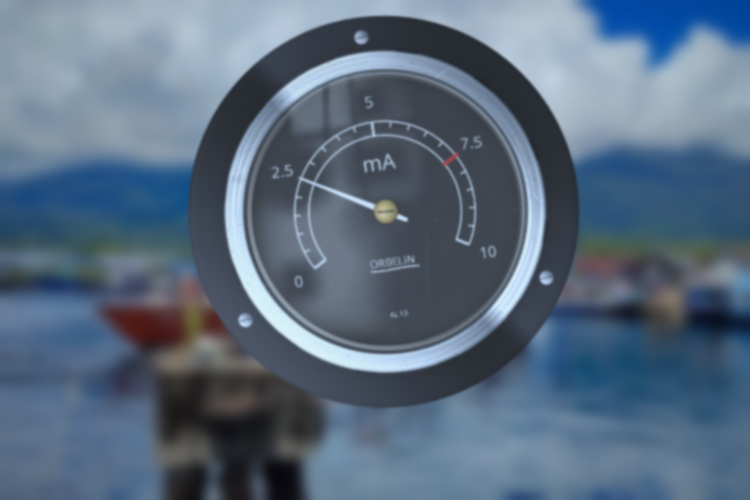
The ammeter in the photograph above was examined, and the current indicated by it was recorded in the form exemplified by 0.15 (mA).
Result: 2.5 (mA)
